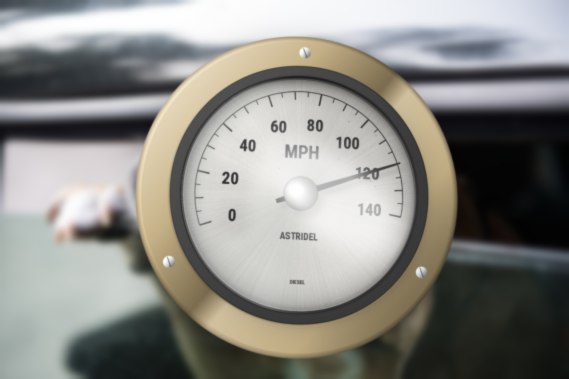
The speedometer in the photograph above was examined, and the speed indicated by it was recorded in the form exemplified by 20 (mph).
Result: 120 (mph)
